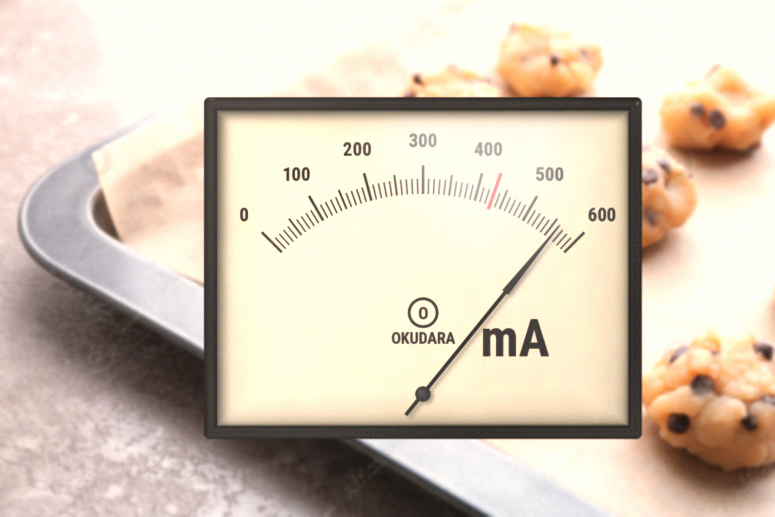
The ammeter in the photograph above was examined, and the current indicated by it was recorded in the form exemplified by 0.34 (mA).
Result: 560 (mA)
